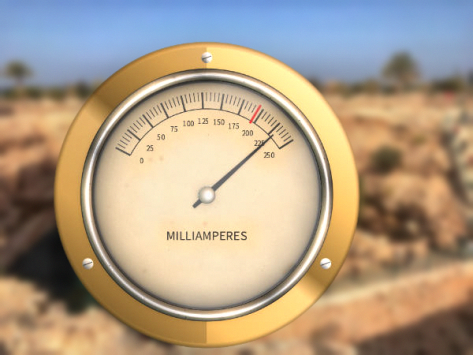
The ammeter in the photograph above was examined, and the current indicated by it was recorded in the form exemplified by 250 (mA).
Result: 230 (mA)
